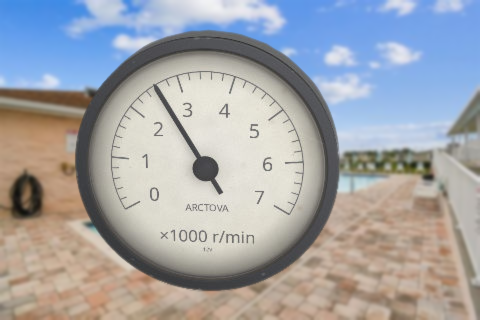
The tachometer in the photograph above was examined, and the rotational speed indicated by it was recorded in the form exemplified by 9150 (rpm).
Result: 2600 (rpm)
